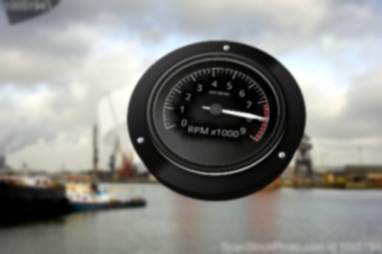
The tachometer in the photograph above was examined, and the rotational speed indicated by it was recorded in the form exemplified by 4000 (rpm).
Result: 8000 (rpm)
